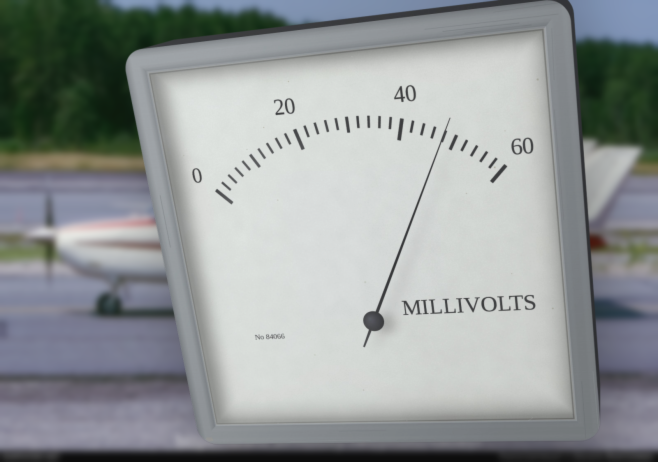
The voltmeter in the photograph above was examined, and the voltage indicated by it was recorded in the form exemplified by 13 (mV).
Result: 48 (mV)
